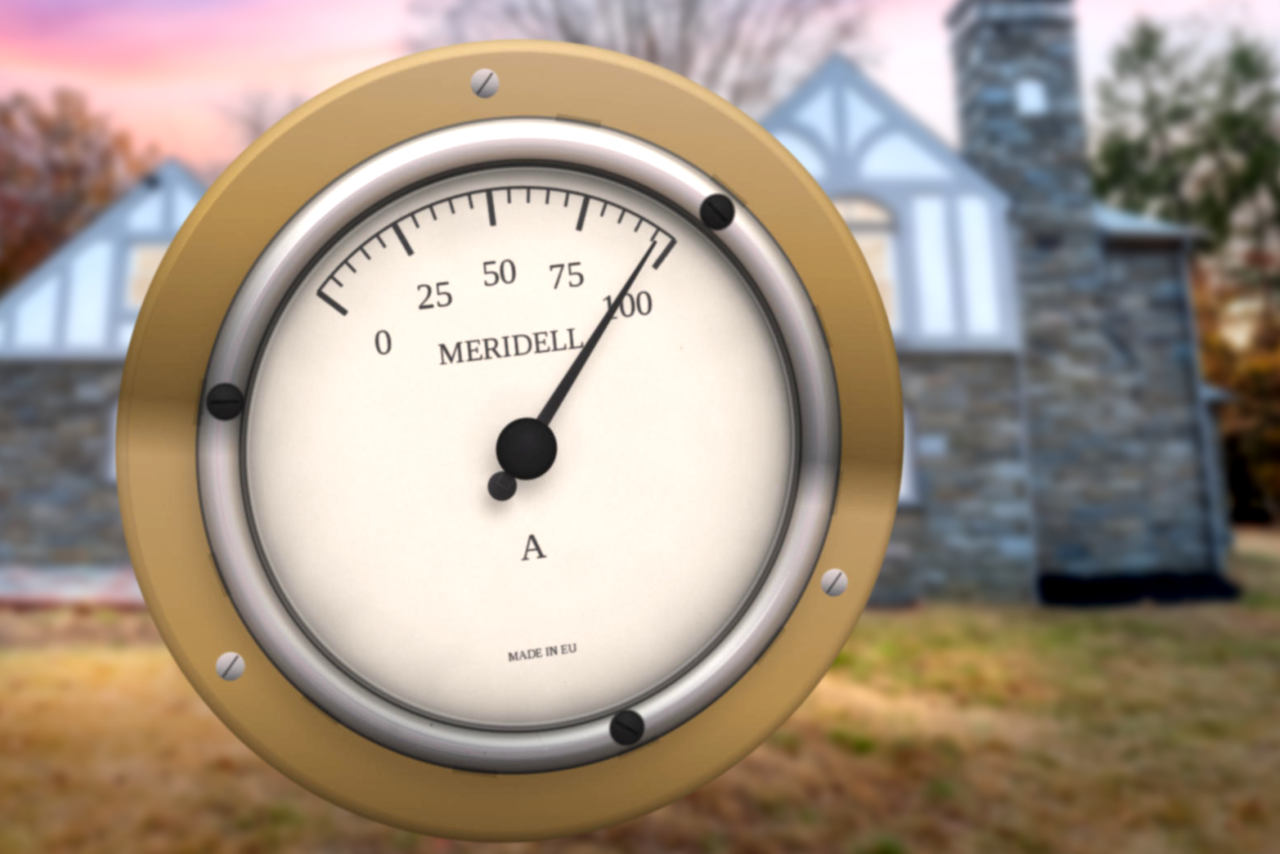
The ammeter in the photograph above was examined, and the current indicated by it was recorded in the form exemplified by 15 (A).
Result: 95 (A)
